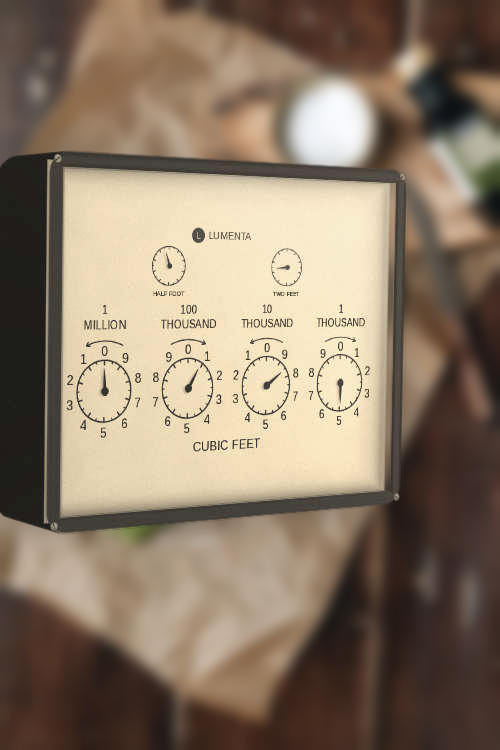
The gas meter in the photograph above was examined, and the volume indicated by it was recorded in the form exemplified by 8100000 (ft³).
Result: 8500 (ft³)
